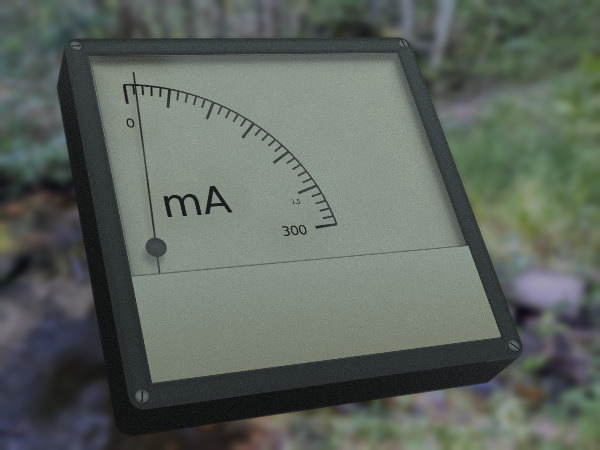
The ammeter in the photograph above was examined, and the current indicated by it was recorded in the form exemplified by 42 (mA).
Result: 10 (mA)
